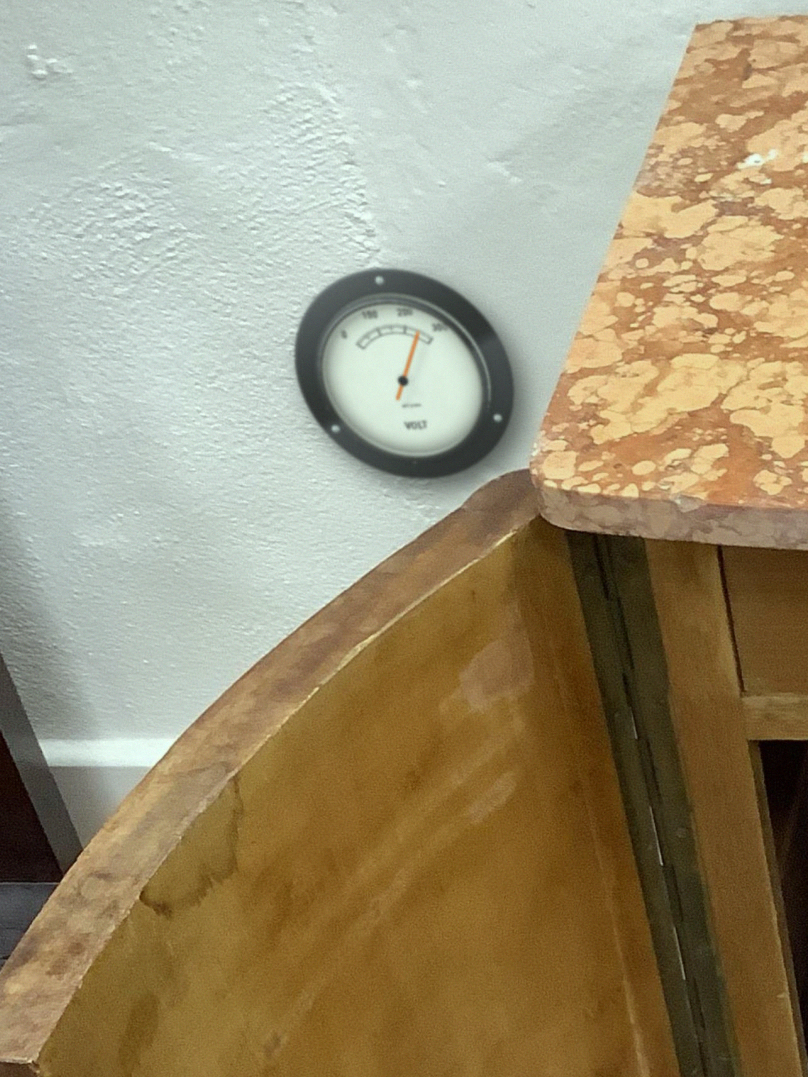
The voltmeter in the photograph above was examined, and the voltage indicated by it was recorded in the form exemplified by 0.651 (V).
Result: 250 (V)
